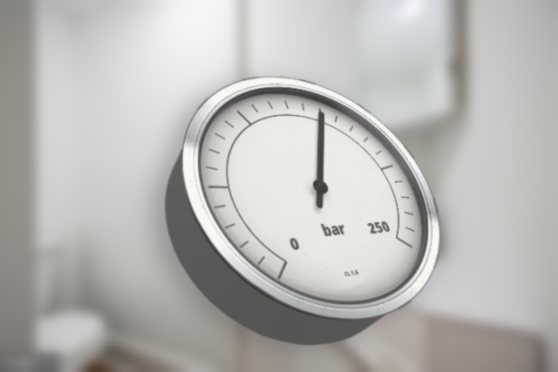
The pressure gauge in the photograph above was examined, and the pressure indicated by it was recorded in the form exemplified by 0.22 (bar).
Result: 150 (bar)
